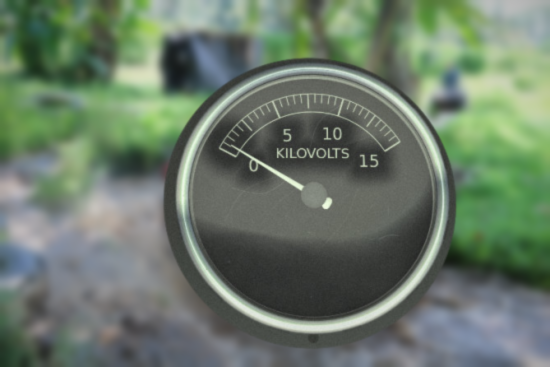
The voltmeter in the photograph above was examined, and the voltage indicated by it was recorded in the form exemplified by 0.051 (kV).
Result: 0.5 (kV)
